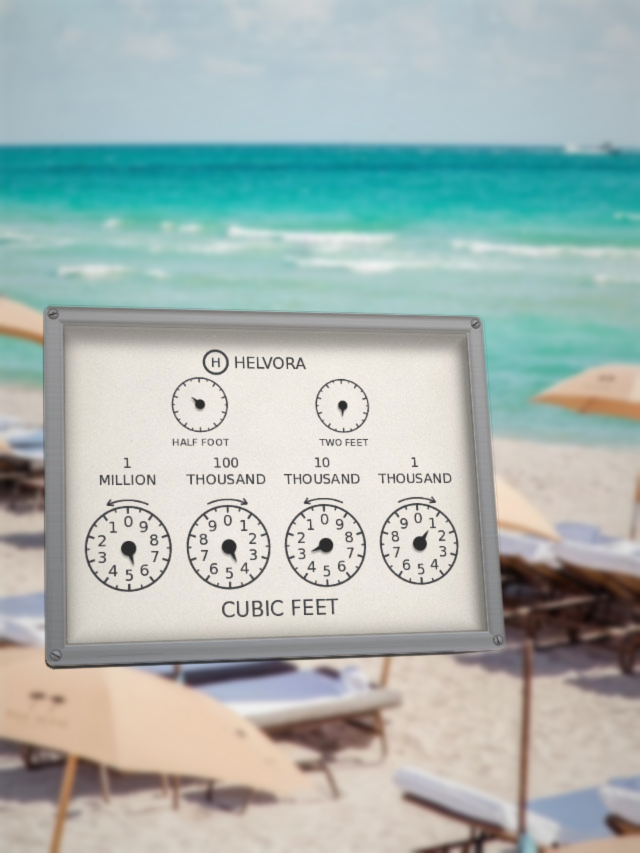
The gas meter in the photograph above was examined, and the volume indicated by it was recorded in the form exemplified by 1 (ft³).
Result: 543100 (ft³)
